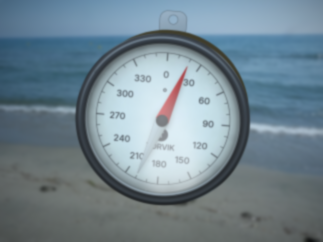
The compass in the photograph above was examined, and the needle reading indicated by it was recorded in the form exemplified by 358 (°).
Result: 20 (°)
